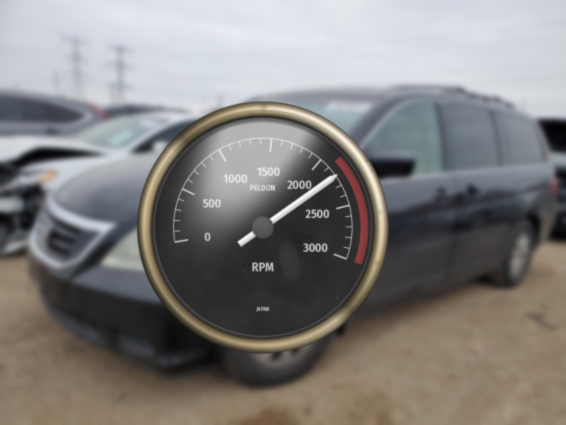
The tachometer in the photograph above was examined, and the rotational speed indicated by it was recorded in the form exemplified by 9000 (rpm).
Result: 2200 (rpm)
